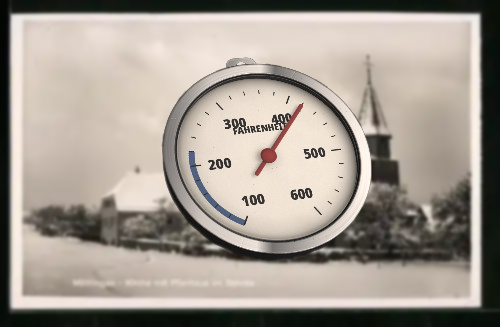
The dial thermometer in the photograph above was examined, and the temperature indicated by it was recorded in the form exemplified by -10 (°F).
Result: 420 (°F)
